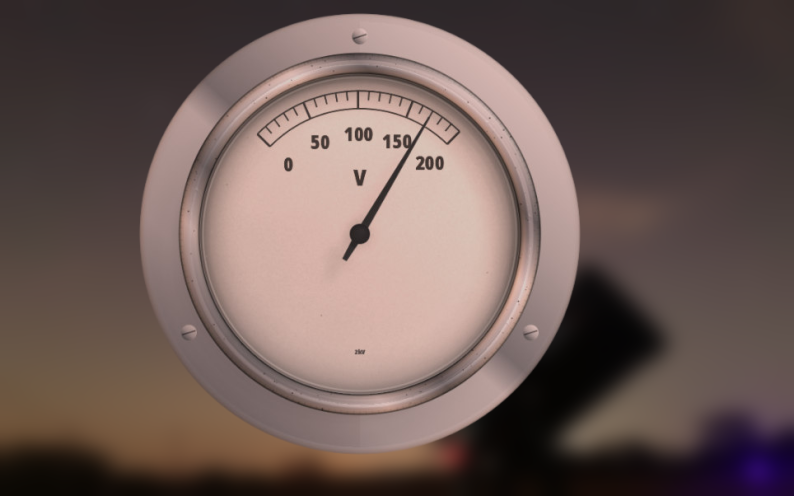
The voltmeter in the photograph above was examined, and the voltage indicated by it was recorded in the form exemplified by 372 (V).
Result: 170 (V)
